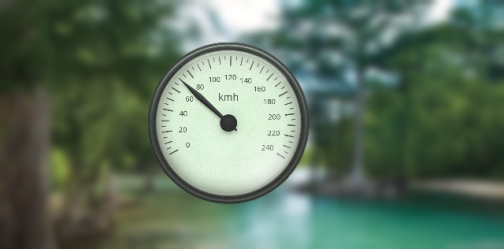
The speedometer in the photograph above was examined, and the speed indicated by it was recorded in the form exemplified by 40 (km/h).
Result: 70 (km/h)
